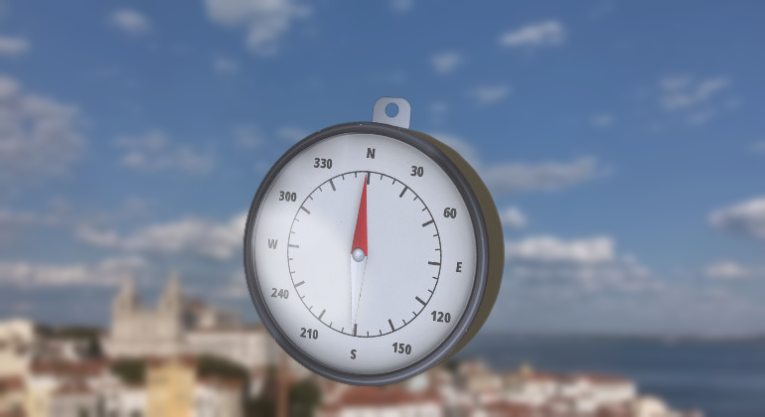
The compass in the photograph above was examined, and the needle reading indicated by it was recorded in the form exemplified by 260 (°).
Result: 0 (°)
